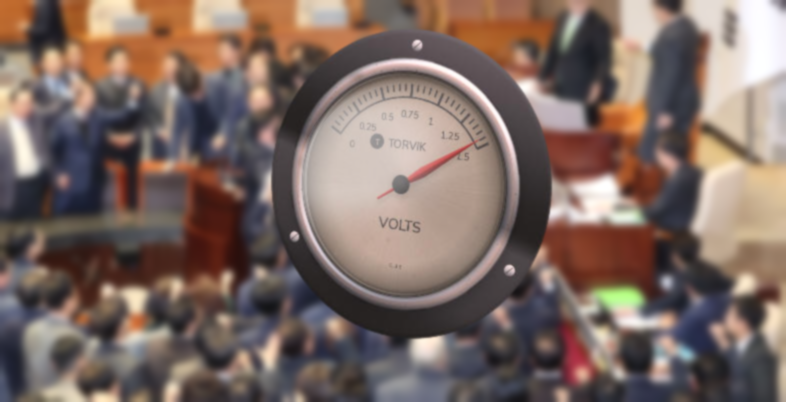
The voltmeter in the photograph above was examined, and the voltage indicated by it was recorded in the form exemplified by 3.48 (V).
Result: 1.45 (V)
